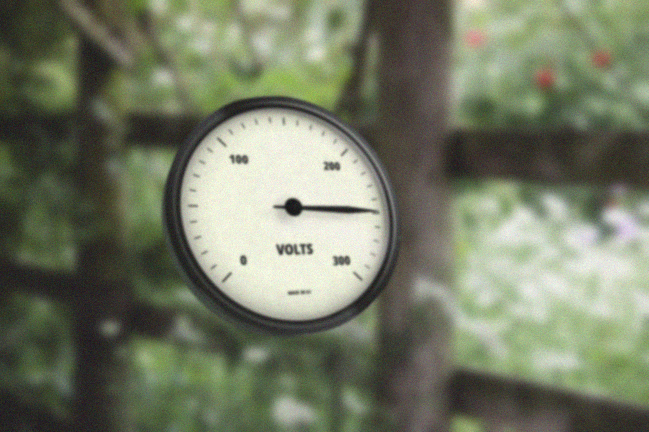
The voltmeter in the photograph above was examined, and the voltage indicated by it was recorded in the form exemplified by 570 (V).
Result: 250 (V)
